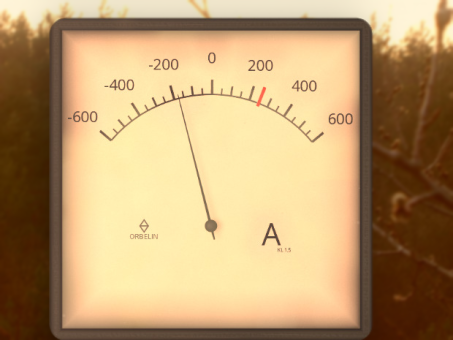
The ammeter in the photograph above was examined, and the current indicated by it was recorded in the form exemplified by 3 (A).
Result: -175 (A)
